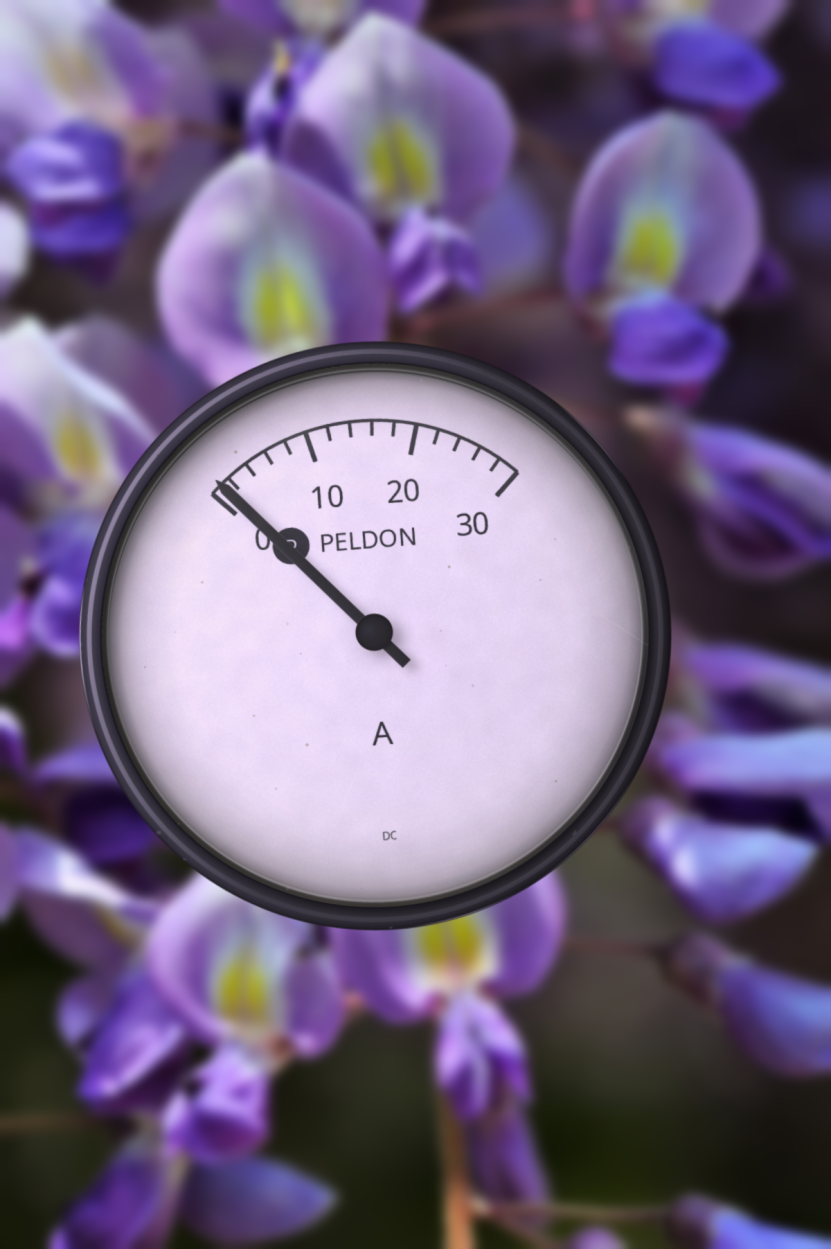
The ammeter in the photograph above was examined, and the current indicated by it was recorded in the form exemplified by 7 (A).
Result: 1 (A)
